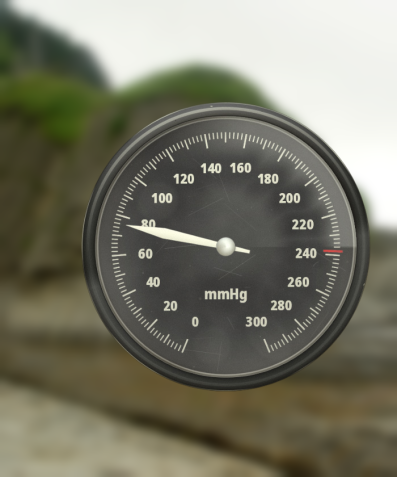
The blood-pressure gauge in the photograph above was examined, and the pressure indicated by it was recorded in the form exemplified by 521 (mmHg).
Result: 76 (mmHg)
